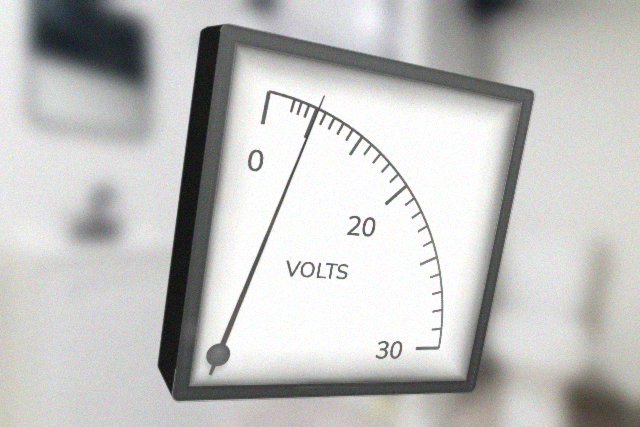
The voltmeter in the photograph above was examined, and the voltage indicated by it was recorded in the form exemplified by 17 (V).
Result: 10 (V)
